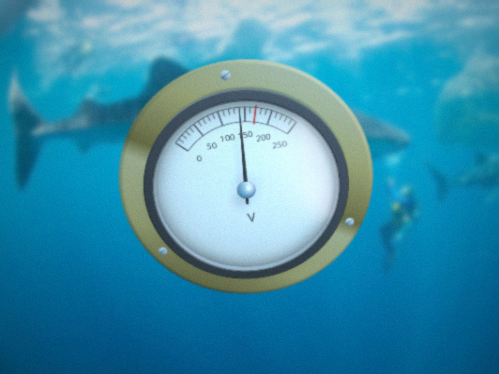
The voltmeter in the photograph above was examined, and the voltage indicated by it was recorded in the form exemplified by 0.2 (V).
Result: 140 (V)
